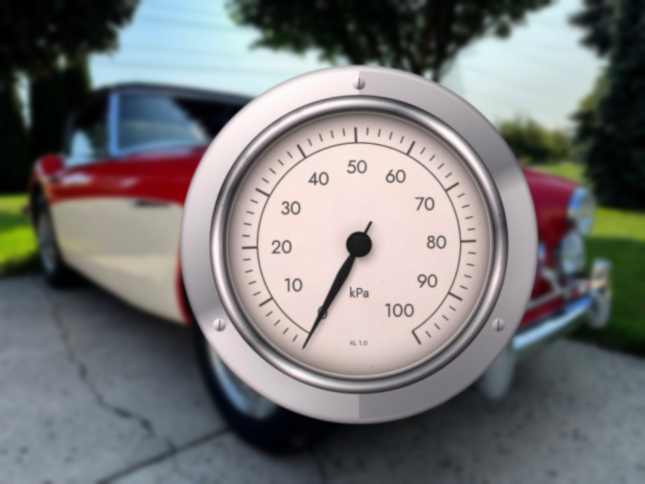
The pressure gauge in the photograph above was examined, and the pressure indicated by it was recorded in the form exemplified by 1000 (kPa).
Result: 0 (kPa)
